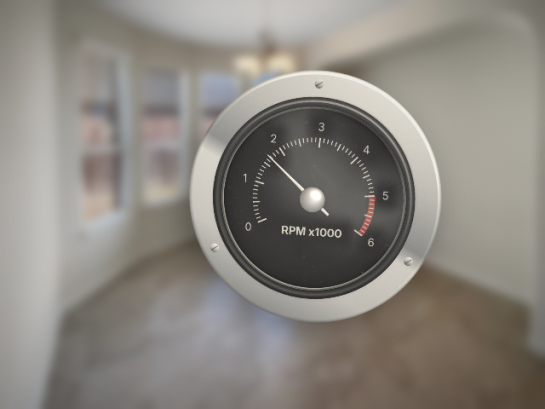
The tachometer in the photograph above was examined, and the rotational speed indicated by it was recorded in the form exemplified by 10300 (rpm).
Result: 1700 (rpm)
